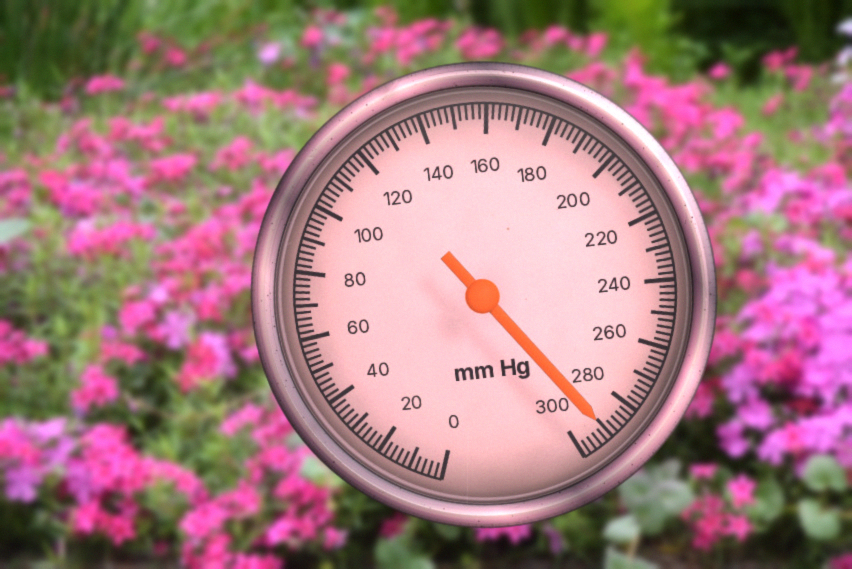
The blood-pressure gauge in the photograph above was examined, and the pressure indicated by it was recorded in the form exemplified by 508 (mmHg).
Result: 290 (mmHg)
